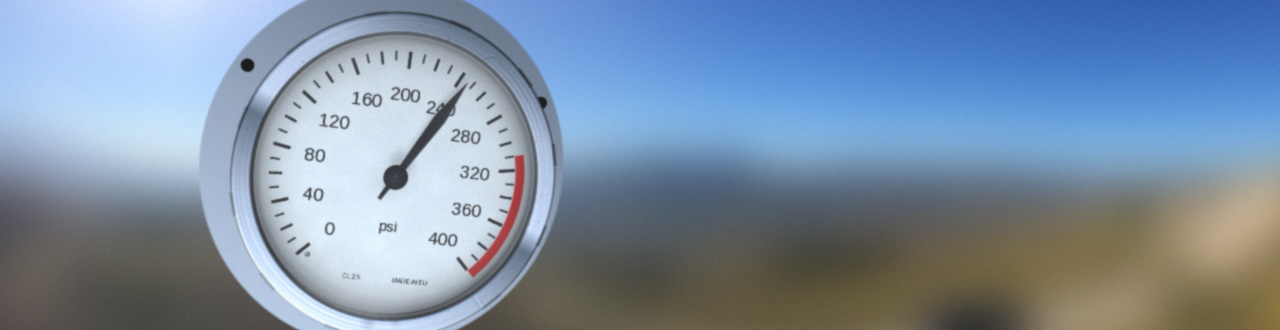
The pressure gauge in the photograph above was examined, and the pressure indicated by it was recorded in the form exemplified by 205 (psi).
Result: 245 (psi)
